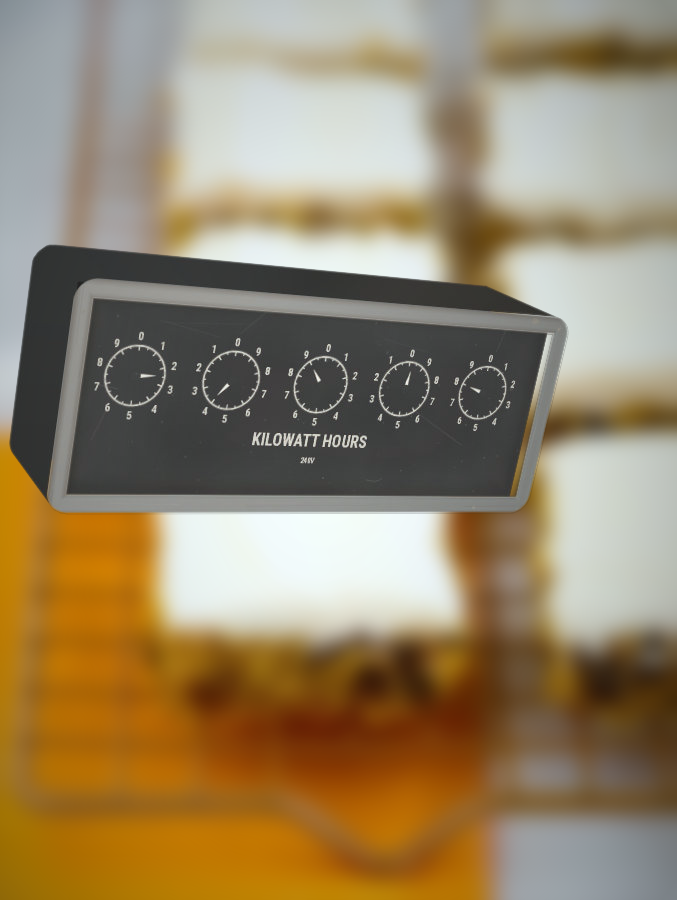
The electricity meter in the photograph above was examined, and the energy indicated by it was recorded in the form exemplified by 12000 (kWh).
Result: 23898 (kWh)
